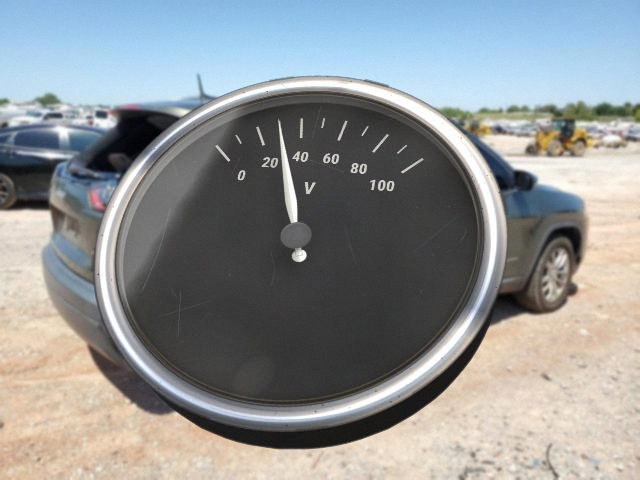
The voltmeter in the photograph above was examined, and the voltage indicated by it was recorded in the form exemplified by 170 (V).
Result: 30 (V)
